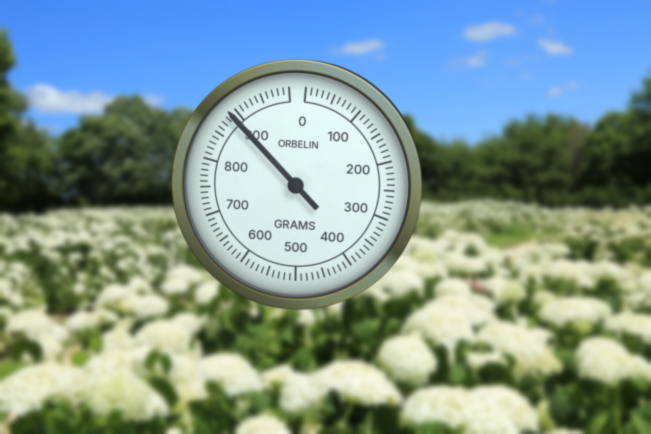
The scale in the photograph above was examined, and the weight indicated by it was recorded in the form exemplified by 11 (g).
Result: 890 (g)
